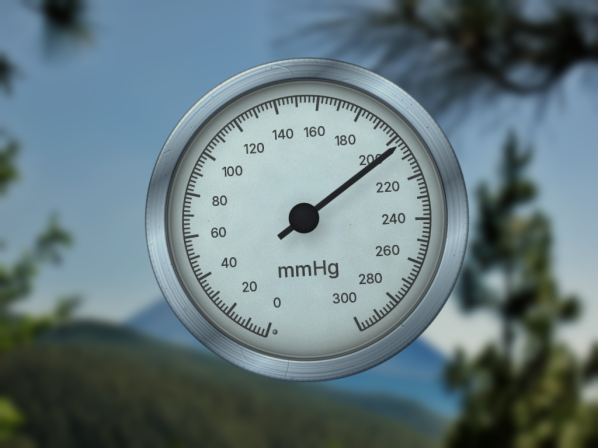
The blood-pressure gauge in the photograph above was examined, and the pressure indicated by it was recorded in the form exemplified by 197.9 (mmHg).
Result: 204 (mmHg)
